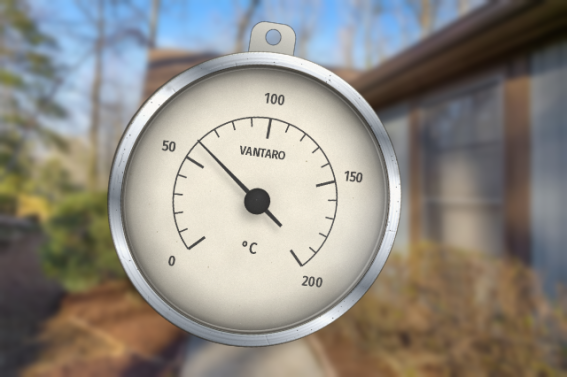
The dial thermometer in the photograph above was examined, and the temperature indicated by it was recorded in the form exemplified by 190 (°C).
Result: 60 (°C)
